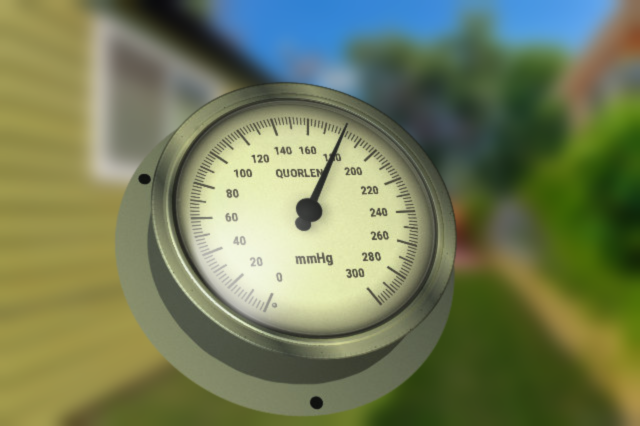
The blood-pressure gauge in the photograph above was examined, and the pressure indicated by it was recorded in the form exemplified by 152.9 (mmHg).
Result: 180 (mmHg)
